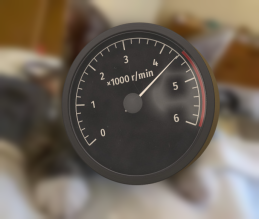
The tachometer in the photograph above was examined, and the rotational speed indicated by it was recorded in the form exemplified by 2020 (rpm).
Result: 4400 (rpm)
